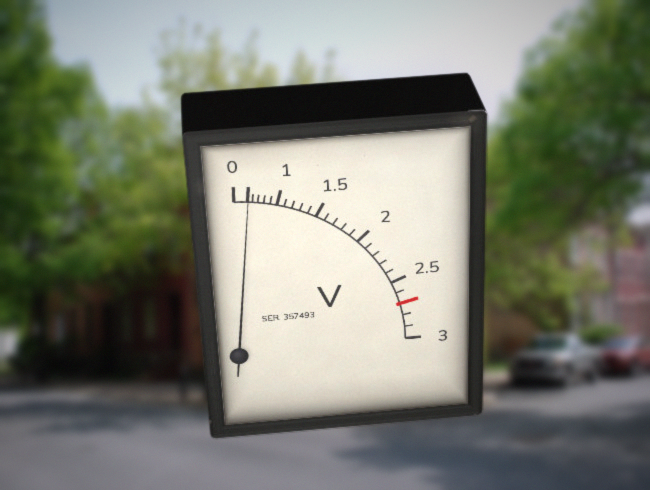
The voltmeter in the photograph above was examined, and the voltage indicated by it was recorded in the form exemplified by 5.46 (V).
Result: 0.5 (V)
